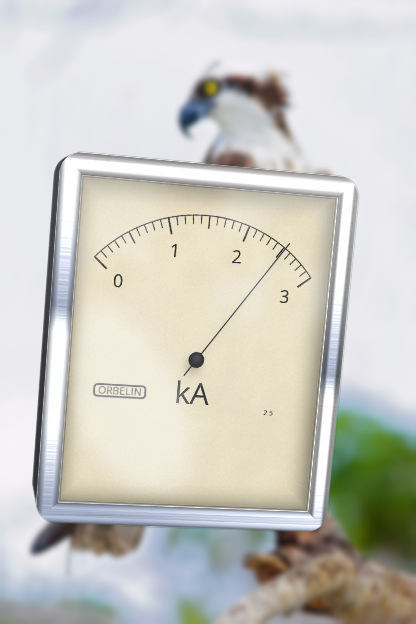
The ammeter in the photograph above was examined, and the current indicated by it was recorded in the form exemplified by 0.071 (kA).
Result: 2.5 (kA)
